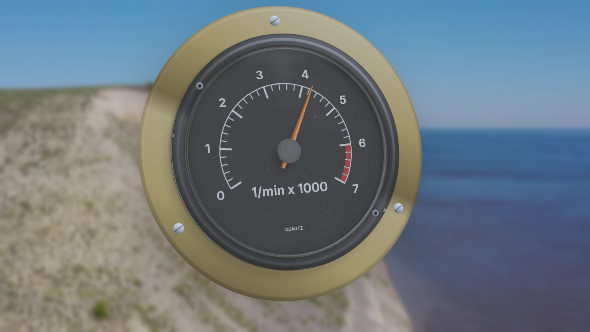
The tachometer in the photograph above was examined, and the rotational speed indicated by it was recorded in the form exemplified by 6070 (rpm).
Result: 4200 (rpm)
